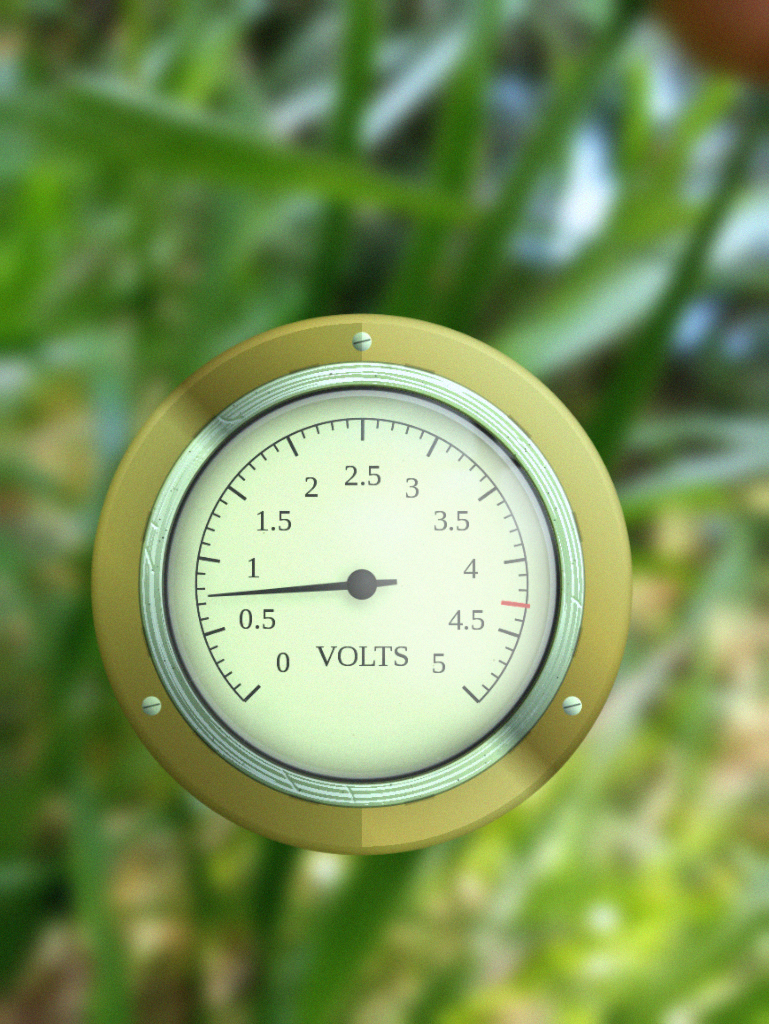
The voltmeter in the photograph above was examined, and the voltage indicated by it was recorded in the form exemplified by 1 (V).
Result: 0.75 (V)
